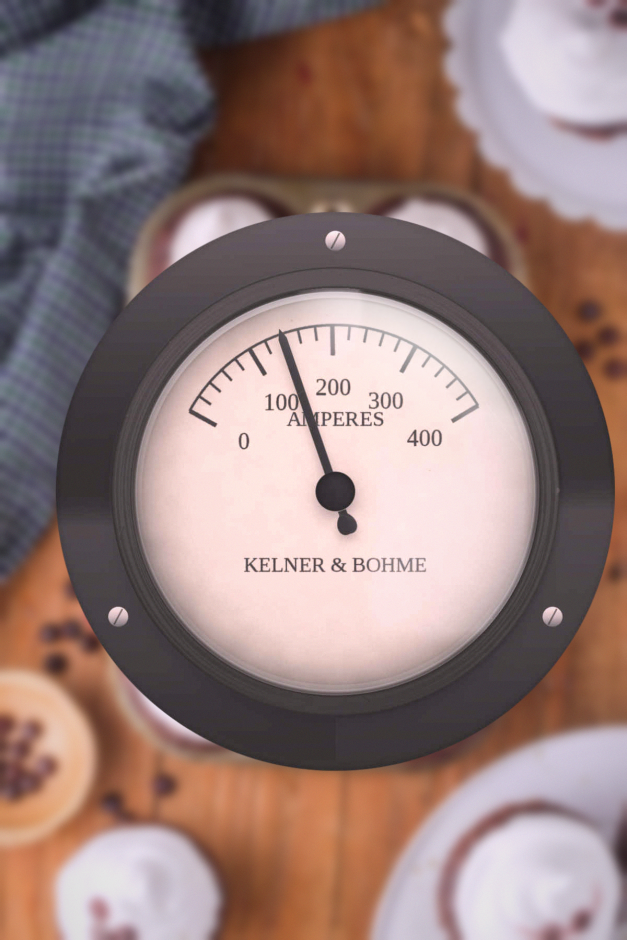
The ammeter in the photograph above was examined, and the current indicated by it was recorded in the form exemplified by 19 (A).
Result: 140 (A)
